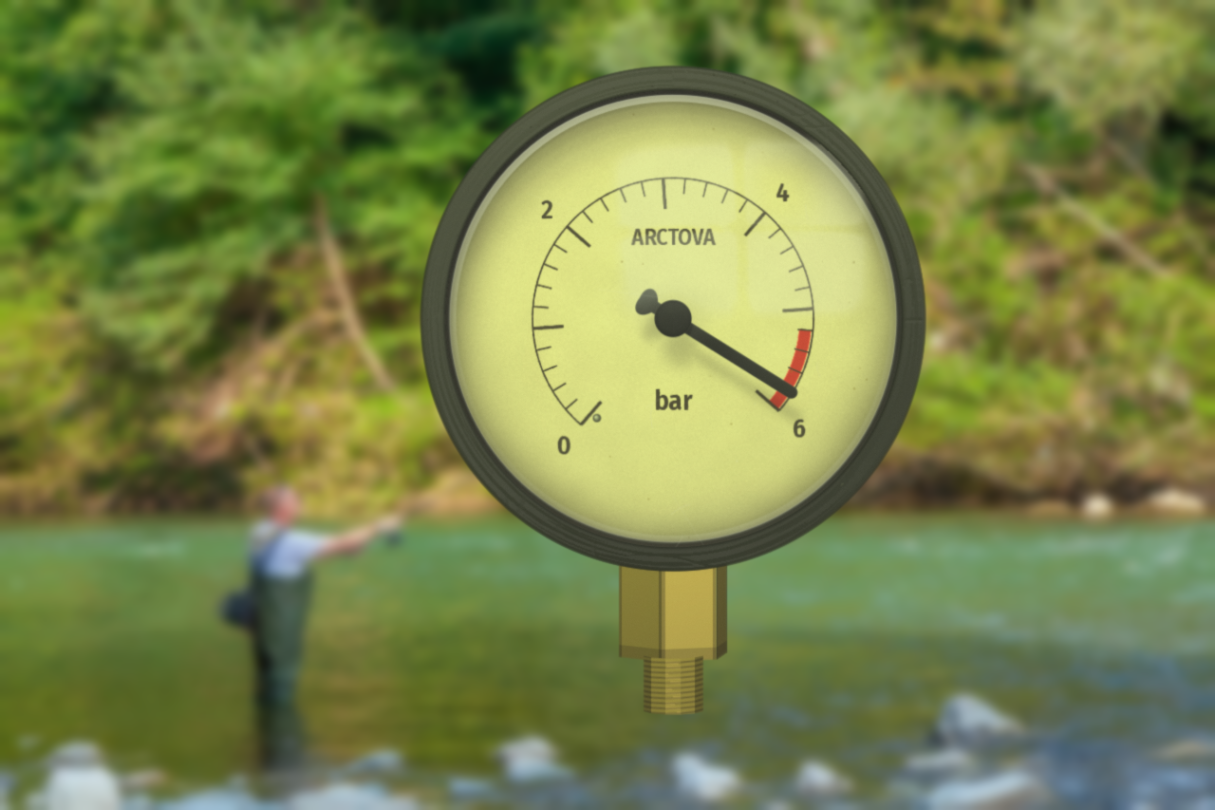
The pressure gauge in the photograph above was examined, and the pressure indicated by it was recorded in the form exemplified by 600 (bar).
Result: 5.8 (bar)
